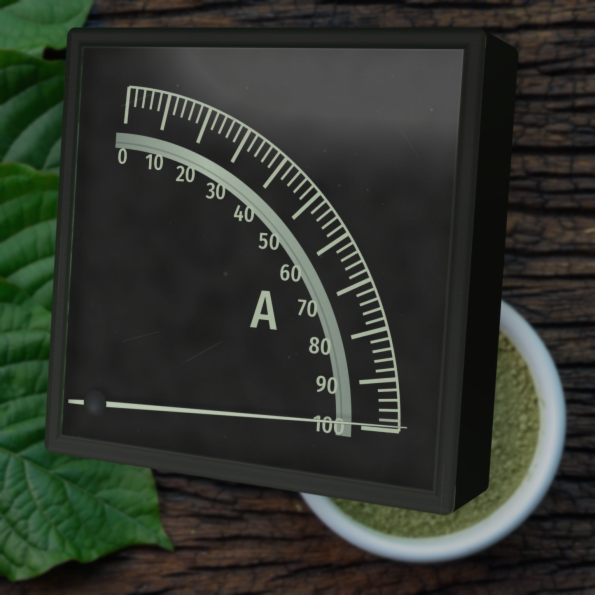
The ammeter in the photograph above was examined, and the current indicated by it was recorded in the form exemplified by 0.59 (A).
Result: 99 (A)
